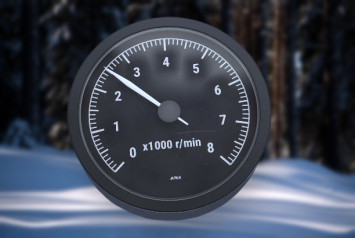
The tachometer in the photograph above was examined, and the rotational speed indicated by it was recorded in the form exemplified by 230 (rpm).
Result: 2500 (rpm)
